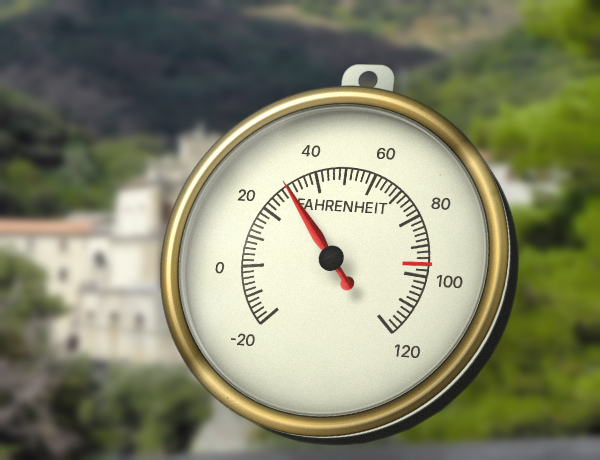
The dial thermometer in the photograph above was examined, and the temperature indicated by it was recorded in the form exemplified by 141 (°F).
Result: 30 (°F)
